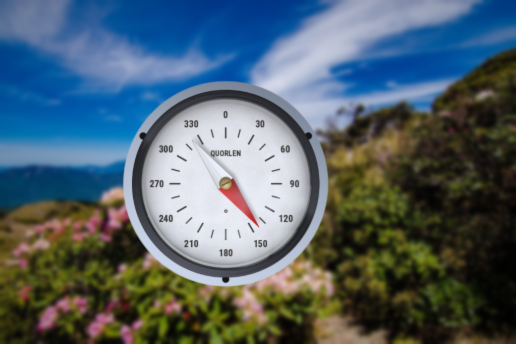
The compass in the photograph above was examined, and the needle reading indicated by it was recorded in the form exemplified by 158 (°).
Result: 142.5 (°)
